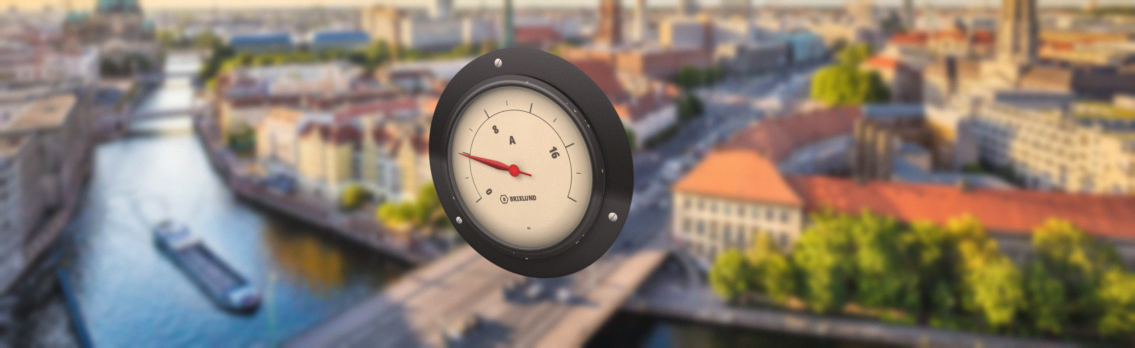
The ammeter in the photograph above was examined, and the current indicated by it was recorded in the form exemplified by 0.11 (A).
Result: 4 (A)
